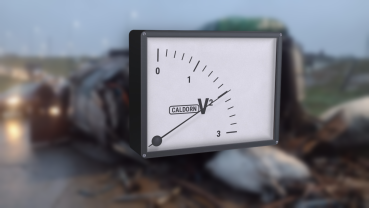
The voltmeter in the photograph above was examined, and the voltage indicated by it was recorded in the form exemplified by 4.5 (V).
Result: 2 (V)
